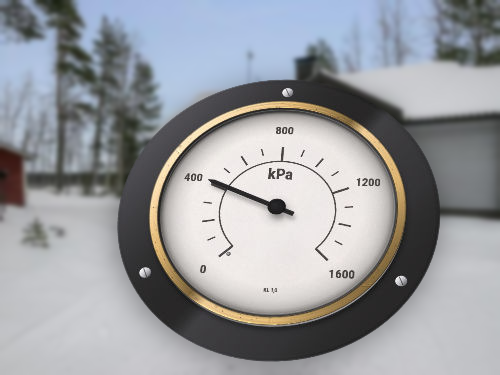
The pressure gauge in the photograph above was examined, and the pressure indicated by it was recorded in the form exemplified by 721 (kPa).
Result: 400 (kPa)
